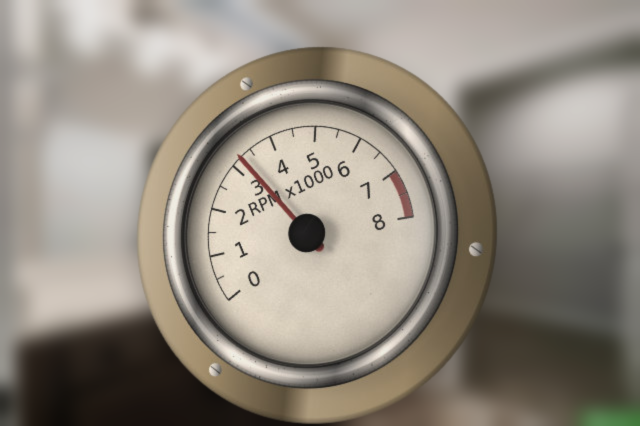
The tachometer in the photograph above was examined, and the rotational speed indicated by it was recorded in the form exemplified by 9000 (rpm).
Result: 3250 (rpm)
